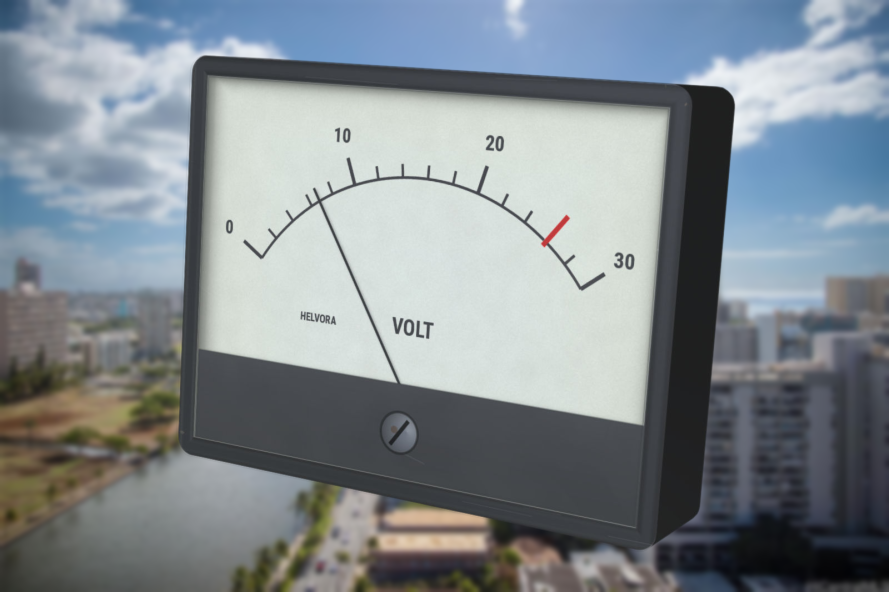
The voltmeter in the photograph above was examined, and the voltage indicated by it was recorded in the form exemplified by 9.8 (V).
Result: 7 (V)
